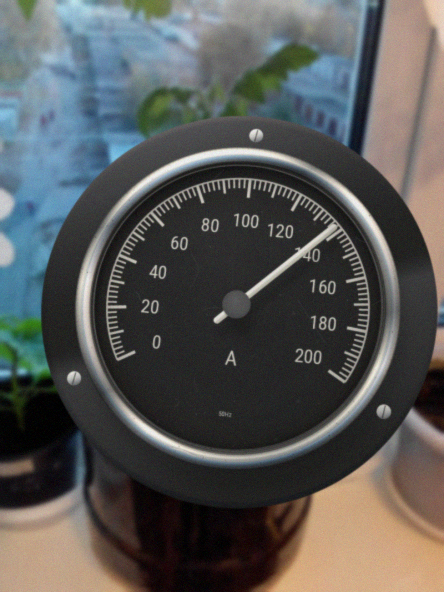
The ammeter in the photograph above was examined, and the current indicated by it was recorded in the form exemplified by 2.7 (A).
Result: 138 (A)
